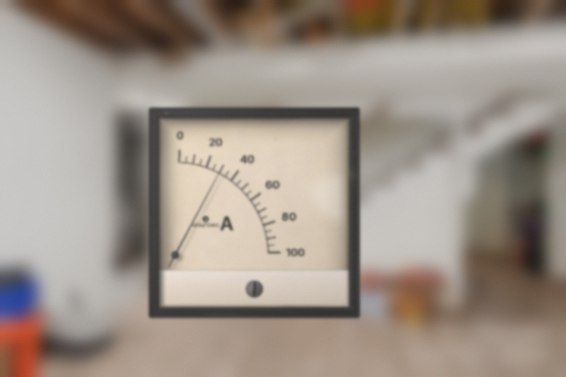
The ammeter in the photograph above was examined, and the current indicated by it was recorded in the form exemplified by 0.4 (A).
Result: 30 (A)
